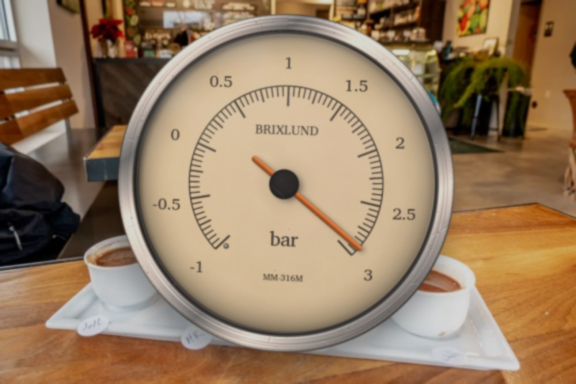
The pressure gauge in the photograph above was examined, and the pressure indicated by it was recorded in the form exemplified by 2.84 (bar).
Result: 2.9 (bar)
